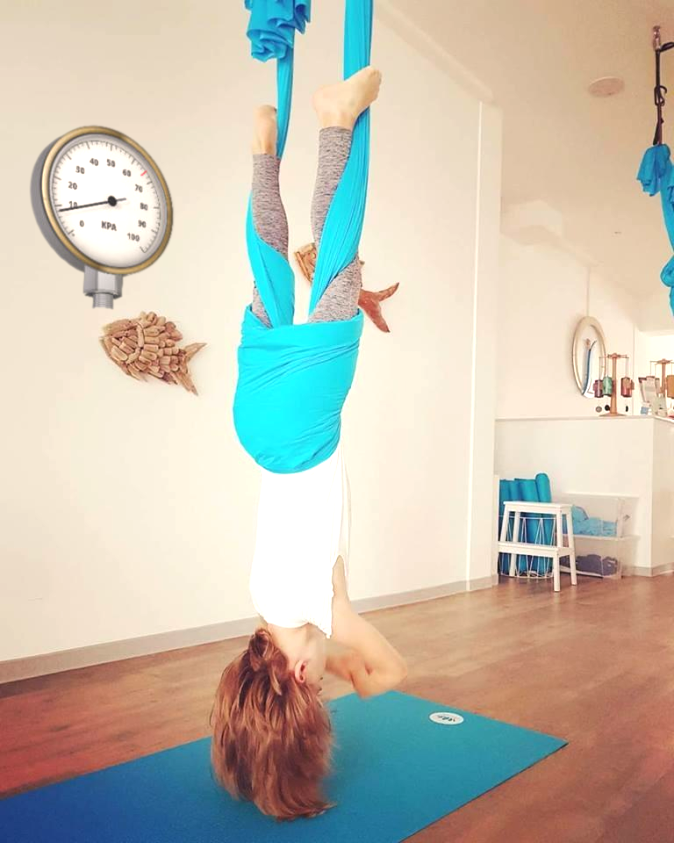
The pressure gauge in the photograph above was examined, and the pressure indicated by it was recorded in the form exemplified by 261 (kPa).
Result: 8 (kPa)
